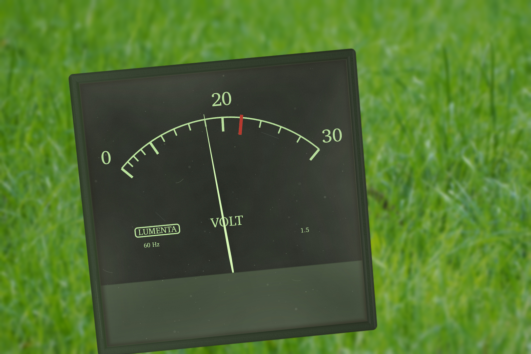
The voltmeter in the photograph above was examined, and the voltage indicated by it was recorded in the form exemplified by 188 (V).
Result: 18 (V)
